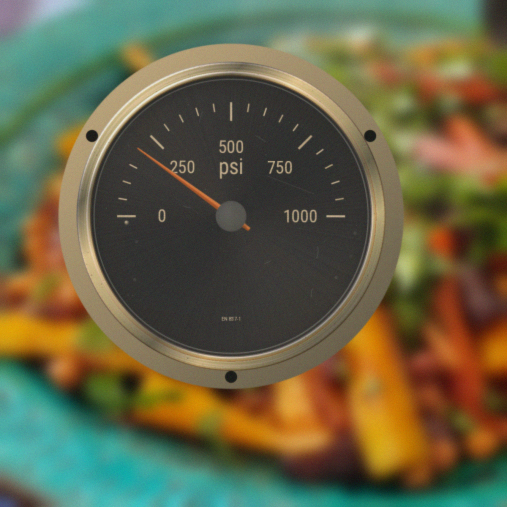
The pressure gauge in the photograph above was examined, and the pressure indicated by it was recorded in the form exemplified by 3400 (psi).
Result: 200 (psi)
